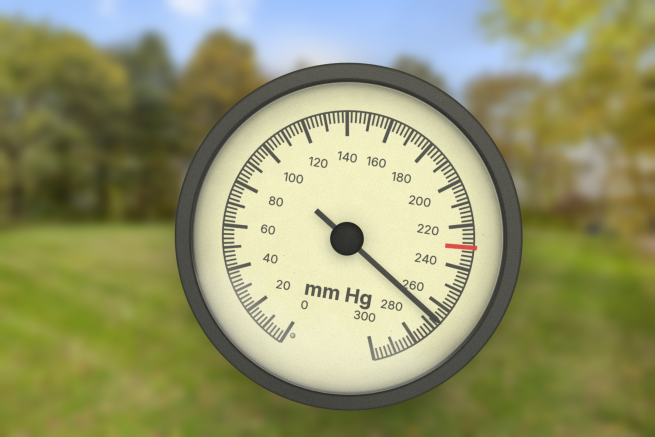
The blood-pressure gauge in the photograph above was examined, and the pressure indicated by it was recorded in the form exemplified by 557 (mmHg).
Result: 266 (mmHg)
